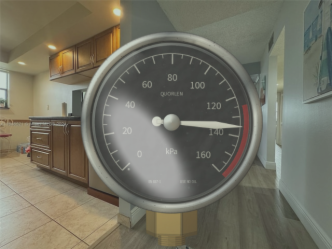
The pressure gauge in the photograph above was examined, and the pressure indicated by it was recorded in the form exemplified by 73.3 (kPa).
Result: 135 (kPa)
